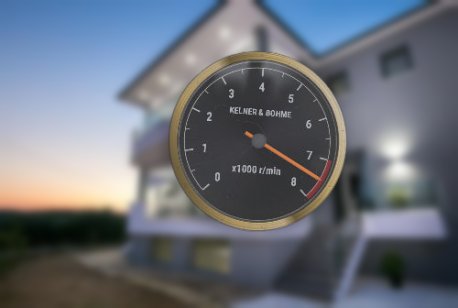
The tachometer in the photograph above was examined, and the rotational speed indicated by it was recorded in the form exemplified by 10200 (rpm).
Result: 7500 (rpm)
